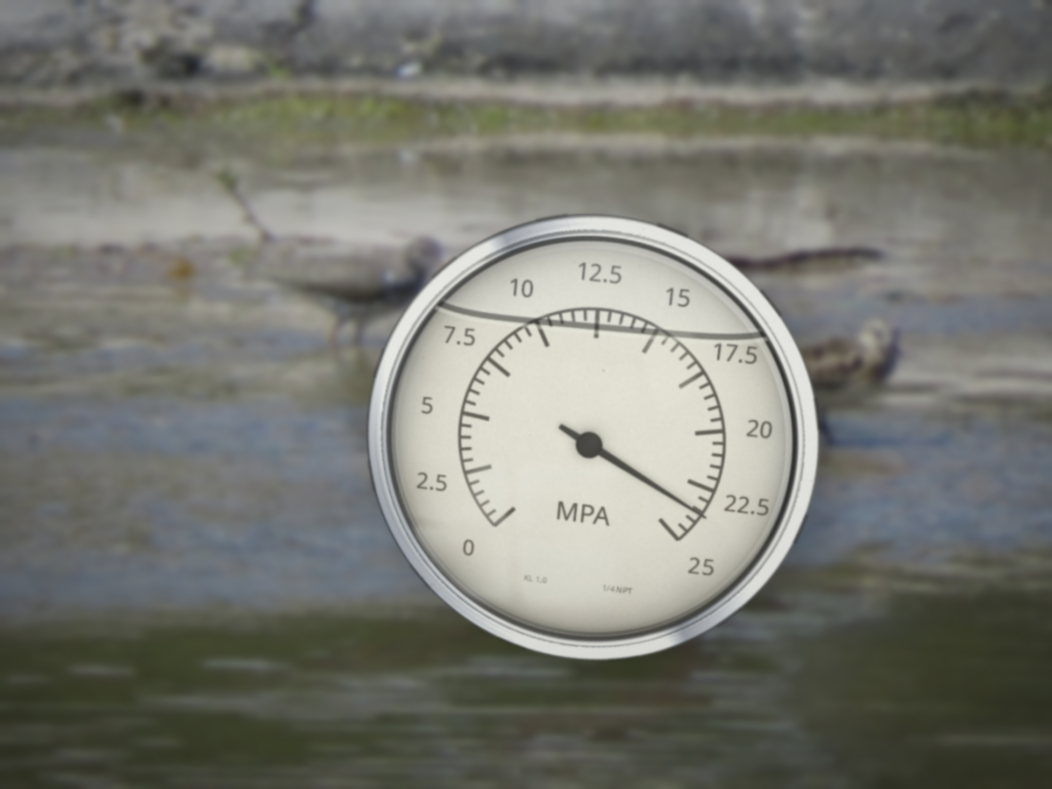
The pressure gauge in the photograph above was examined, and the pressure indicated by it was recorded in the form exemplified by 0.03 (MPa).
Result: 23.5 (MPa)
